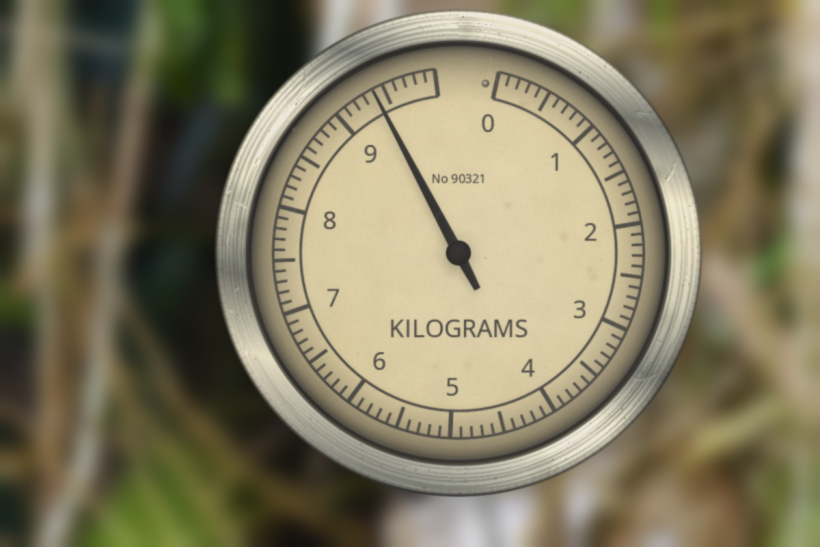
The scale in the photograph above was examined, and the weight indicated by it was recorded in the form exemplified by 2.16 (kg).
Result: 9.4 (kg)
